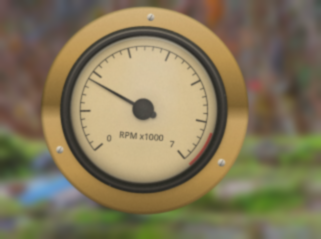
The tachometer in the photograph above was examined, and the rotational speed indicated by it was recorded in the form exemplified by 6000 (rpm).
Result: 1800 (rpm)
